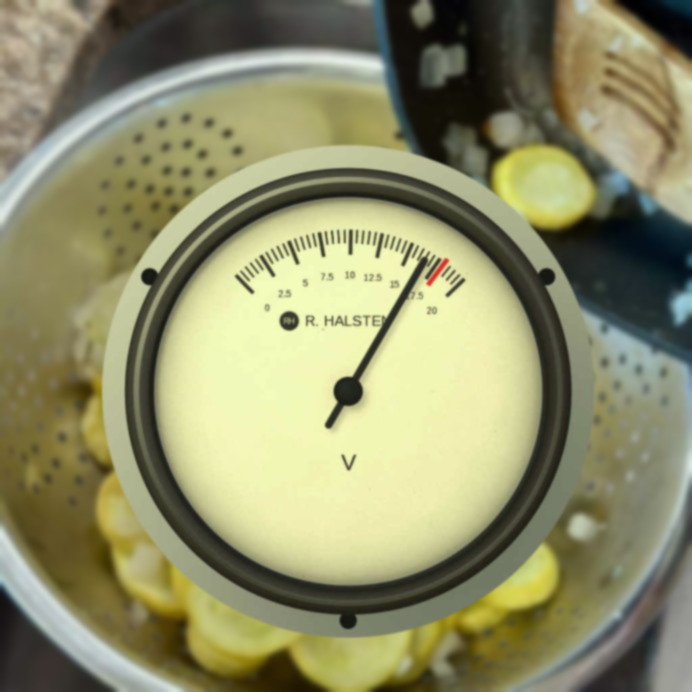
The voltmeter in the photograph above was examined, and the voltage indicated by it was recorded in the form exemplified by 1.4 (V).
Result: 16.5 (V)
